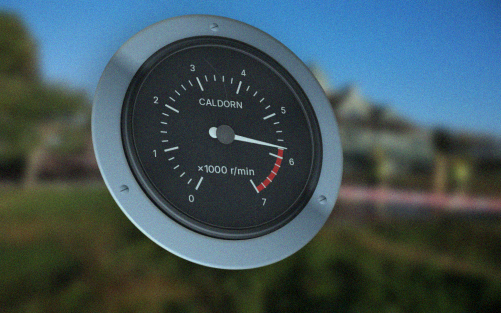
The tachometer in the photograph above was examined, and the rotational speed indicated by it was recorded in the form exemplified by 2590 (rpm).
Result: 5800 (rpm)
